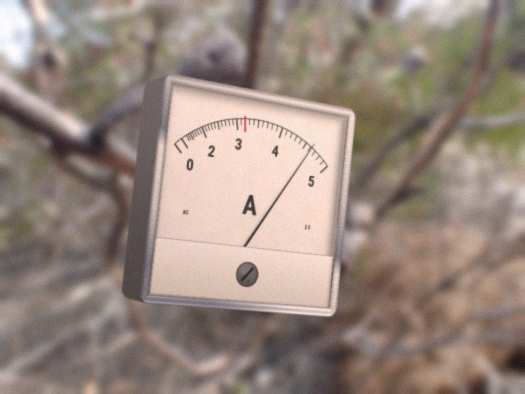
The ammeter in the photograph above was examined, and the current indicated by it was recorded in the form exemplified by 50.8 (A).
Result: 4.6 (A)
